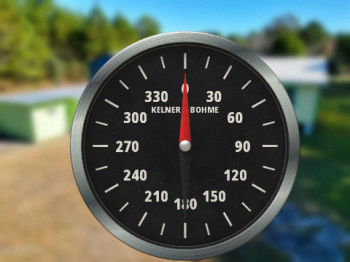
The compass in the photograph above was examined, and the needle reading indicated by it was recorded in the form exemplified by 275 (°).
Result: 0 (°)
